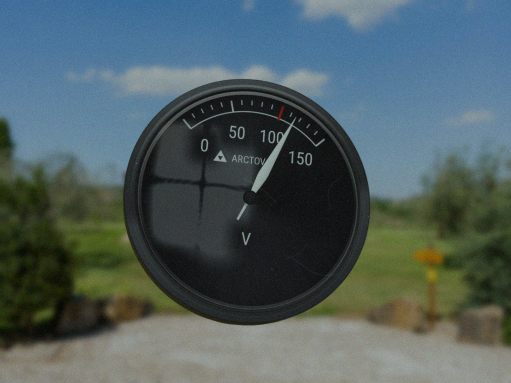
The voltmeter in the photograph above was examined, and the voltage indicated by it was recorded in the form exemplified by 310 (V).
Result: 115 (V)
